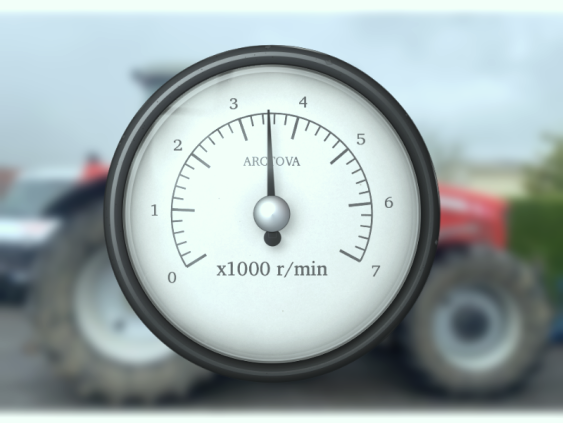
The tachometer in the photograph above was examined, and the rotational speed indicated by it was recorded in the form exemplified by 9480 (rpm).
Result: 3500 (rpm)
